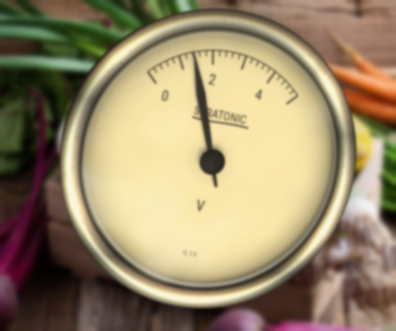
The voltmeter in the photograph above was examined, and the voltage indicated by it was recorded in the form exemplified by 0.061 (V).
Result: 1.4 (V)
